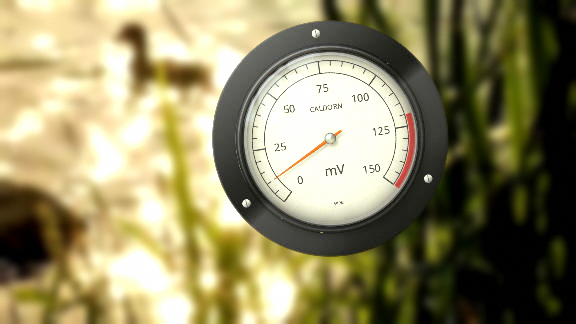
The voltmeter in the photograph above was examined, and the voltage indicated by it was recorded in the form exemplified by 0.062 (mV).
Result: 10 (mV)
